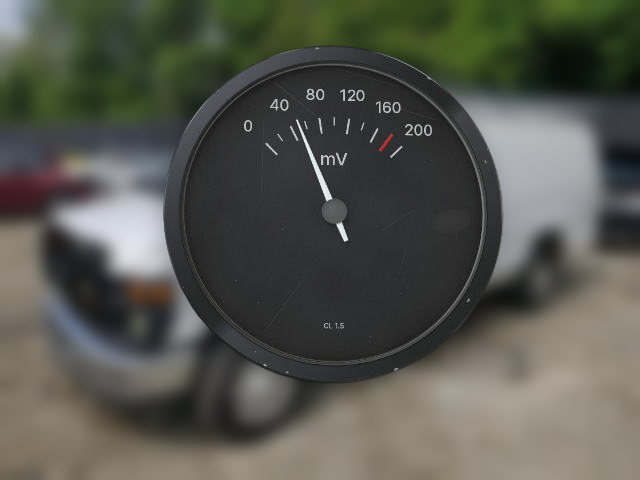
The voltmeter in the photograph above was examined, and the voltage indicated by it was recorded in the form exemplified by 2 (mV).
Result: 50 (mV)
